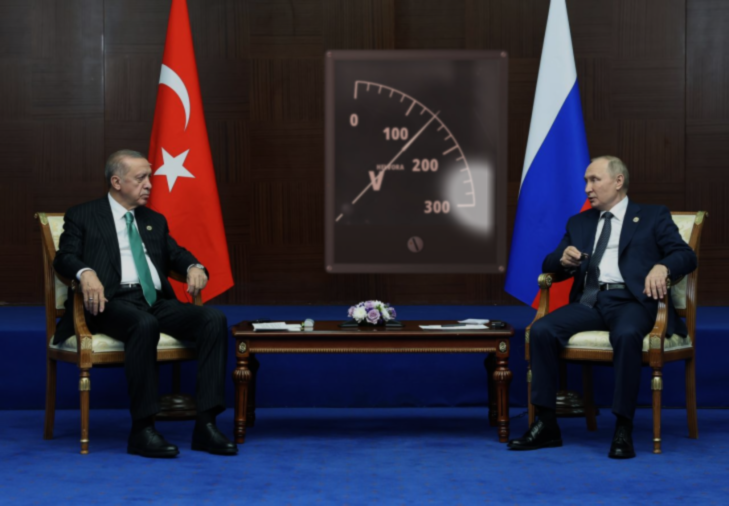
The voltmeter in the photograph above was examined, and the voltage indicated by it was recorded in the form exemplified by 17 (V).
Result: 140 (V)
